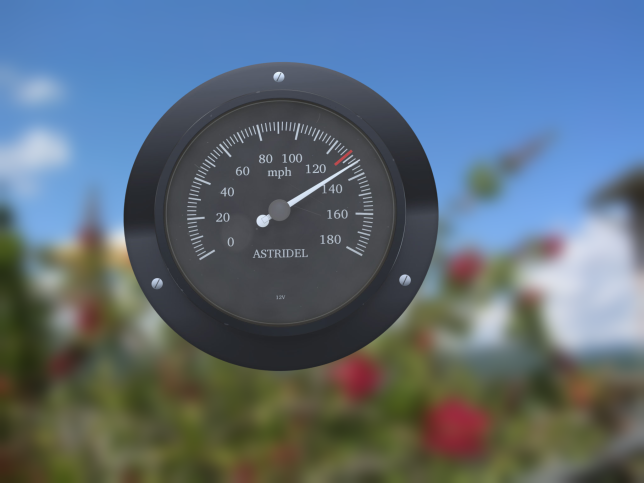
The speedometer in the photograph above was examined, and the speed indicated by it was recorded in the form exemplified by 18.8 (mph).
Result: 134 (mph)
